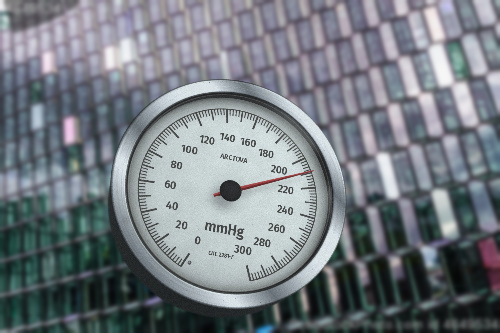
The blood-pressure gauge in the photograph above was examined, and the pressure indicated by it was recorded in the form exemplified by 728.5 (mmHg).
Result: 210 (mmHg)
